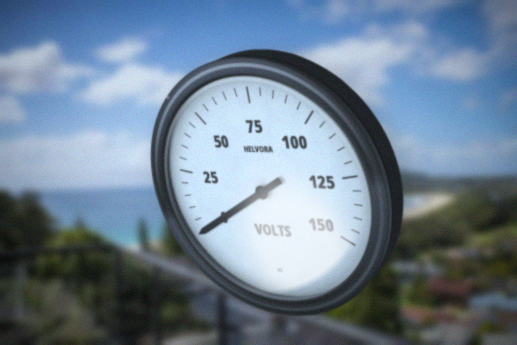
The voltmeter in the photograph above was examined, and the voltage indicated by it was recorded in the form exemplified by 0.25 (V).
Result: 0 (V)
